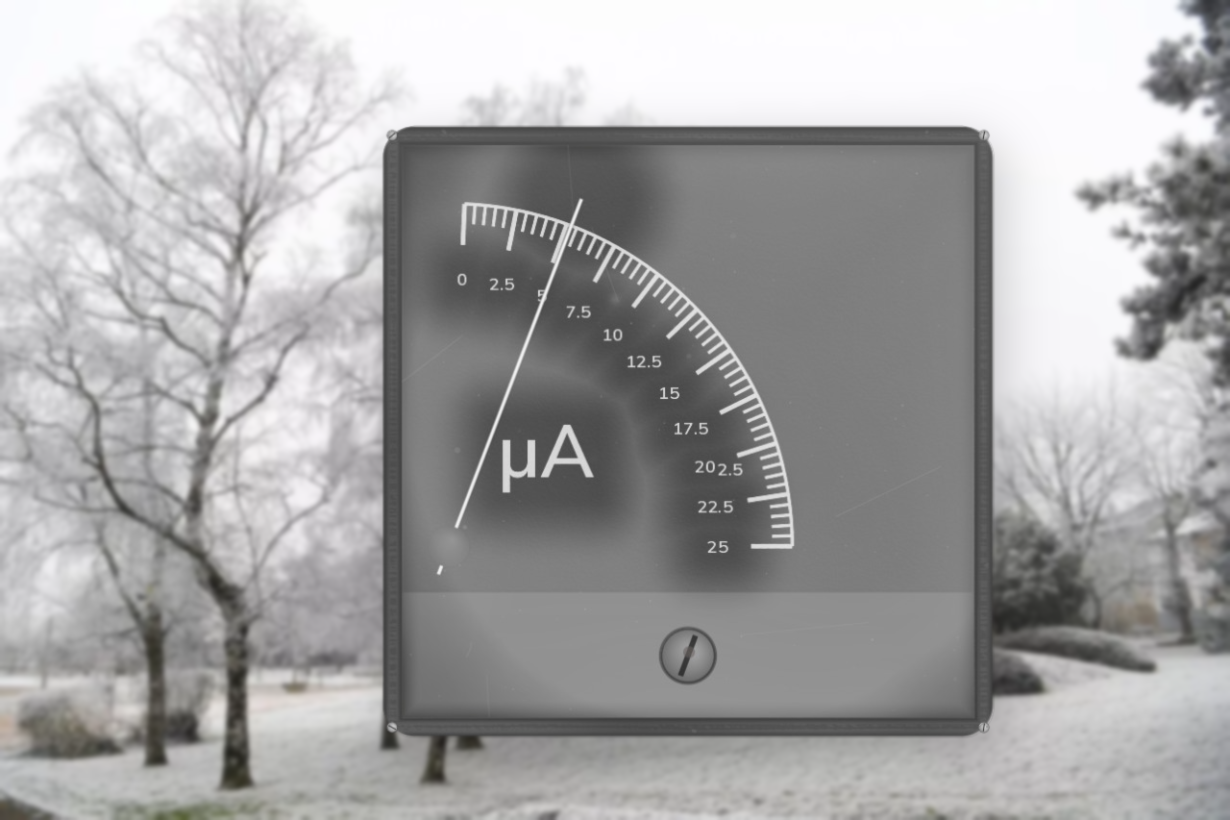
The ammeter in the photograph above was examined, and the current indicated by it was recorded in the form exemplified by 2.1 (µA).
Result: 5.25 (µA)
